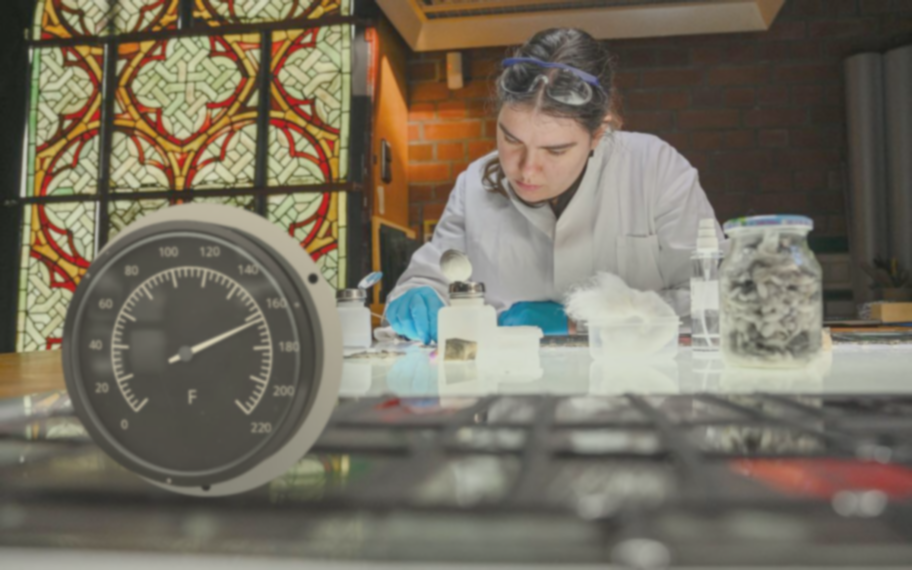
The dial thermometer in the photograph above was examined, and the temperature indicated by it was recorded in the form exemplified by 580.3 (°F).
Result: 164 (°F)
